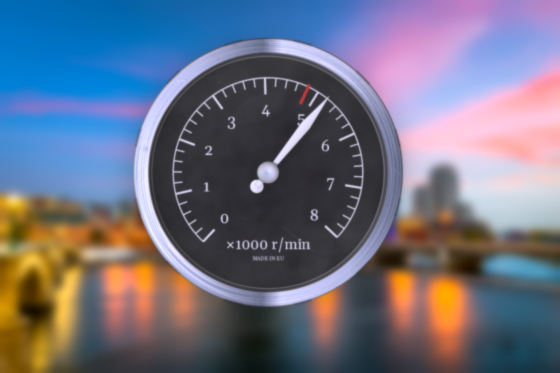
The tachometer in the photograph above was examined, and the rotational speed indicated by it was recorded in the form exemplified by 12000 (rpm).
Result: 5200 (rpm)
